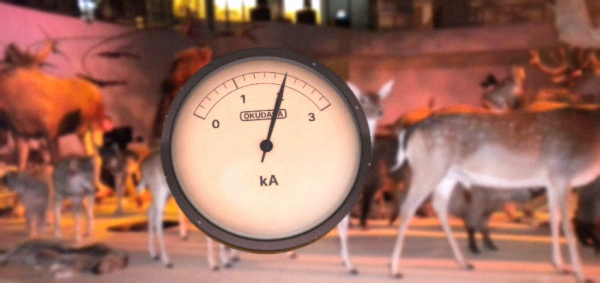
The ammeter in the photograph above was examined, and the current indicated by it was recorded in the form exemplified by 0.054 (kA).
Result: 2 (kA)
